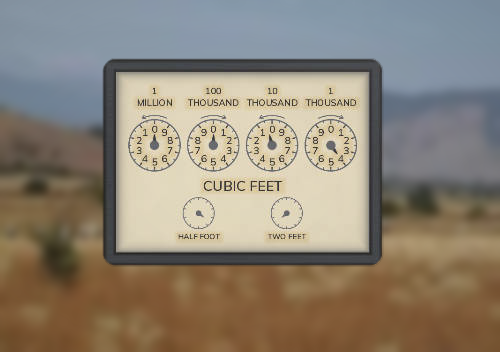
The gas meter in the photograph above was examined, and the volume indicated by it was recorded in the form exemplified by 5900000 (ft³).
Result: 400 (ft³)
